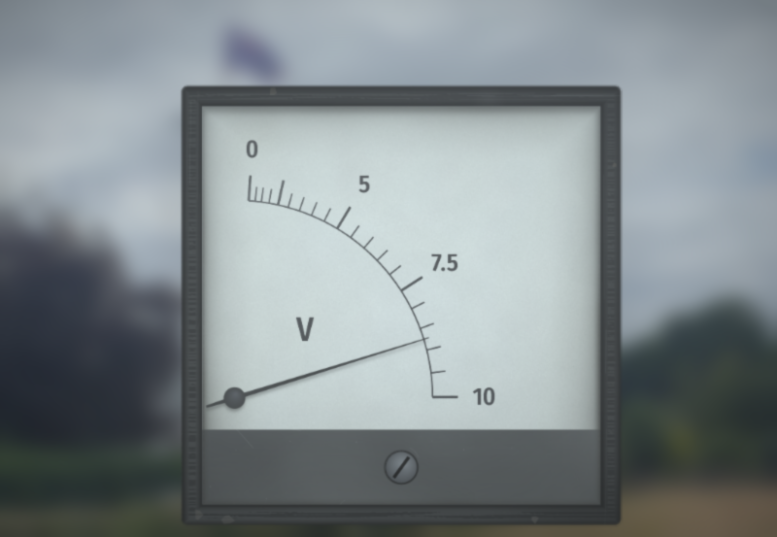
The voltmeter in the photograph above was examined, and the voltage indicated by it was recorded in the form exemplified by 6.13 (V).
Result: 8.75 (V)
